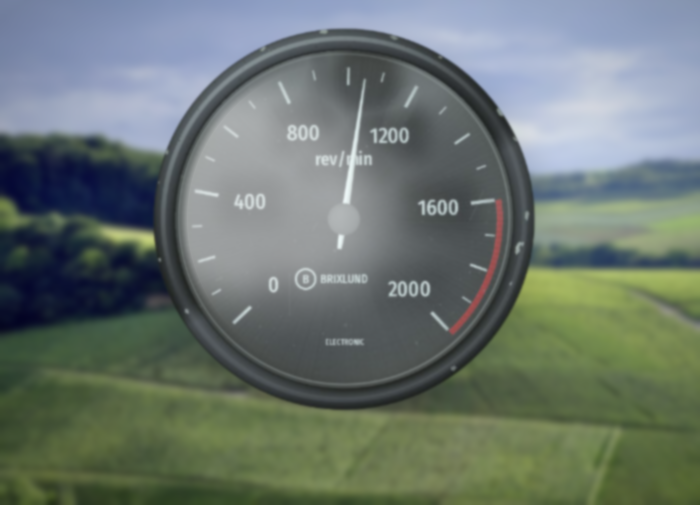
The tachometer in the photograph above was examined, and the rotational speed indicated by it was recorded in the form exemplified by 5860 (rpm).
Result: 1050 (rpm)
